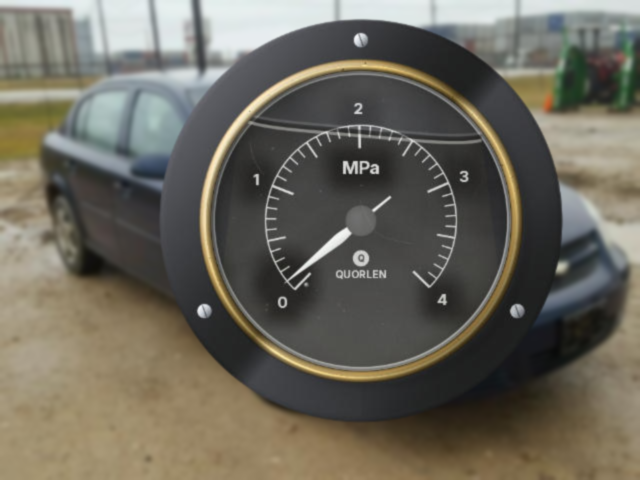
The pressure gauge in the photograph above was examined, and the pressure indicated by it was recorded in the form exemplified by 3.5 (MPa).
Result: 0.1 (MPa)
